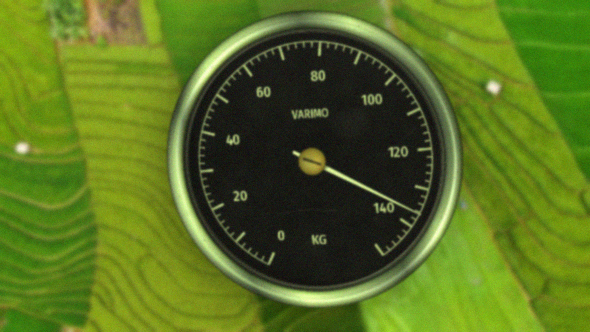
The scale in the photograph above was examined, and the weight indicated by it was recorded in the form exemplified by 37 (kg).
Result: 136 (kg)
